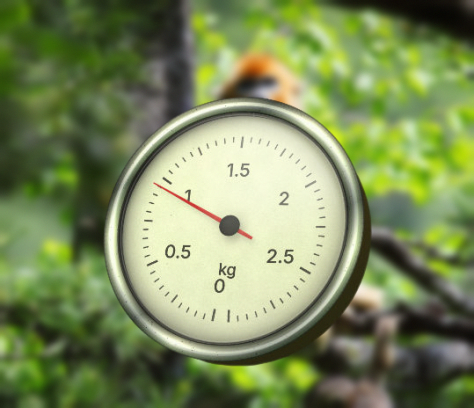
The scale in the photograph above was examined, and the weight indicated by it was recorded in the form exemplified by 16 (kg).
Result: 0.95 (kg)
